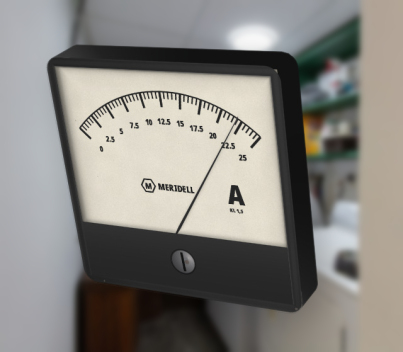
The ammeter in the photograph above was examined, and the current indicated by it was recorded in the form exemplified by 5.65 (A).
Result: 22 (A)
